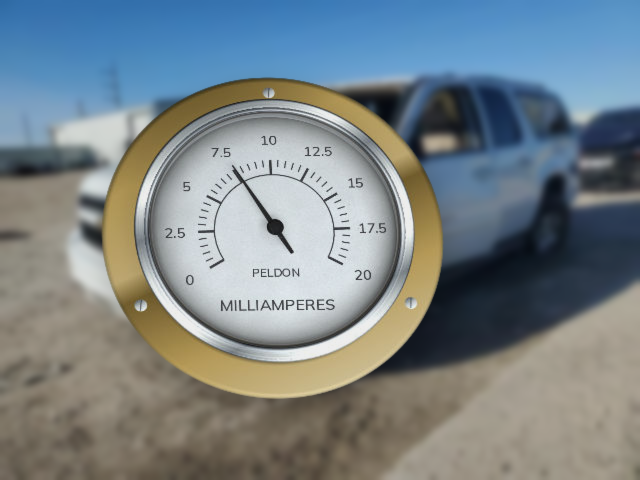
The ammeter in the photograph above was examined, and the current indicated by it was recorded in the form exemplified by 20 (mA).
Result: 7.5 (mA)
